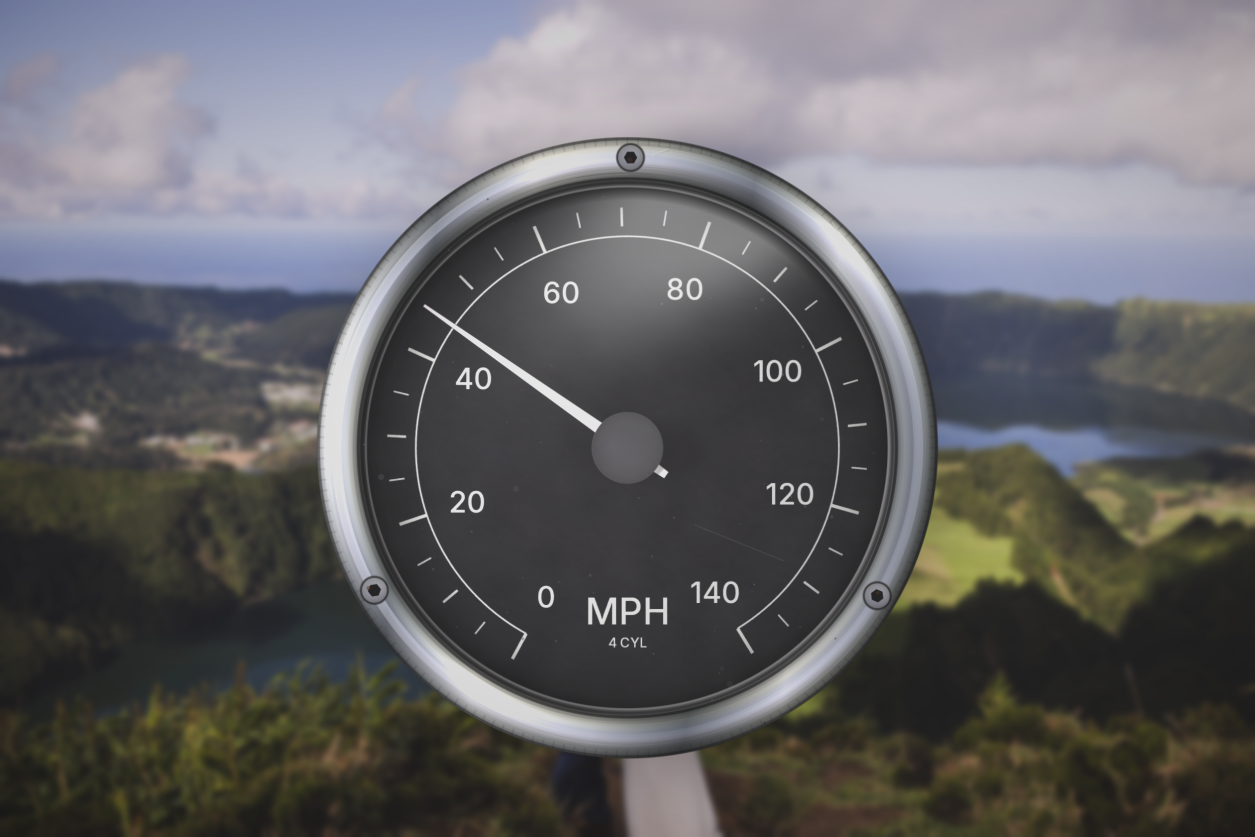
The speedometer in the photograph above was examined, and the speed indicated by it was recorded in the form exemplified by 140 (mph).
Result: 45 (mph)
